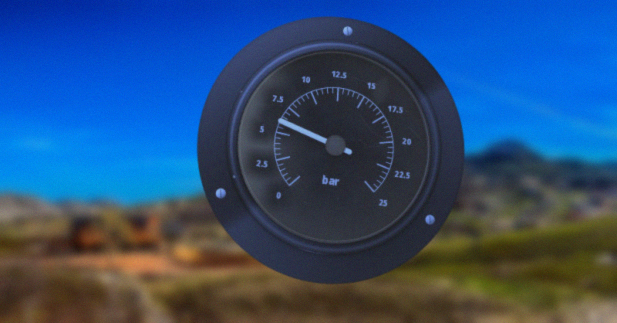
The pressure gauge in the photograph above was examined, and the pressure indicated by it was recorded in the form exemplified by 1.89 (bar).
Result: 6 (bar)
